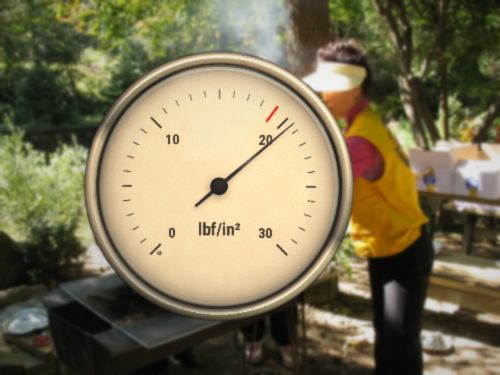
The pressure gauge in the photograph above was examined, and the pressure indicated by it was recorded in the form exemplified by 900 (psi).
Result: 20.5 (psi)
